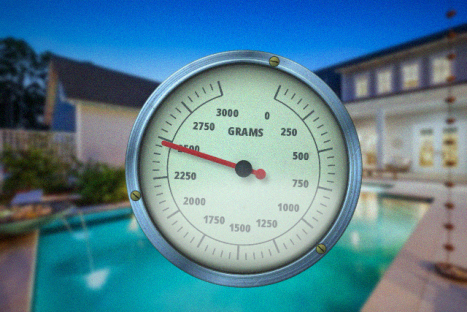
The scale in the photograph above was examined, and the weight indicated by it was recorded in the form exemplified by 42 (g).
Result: 2475 (g)
